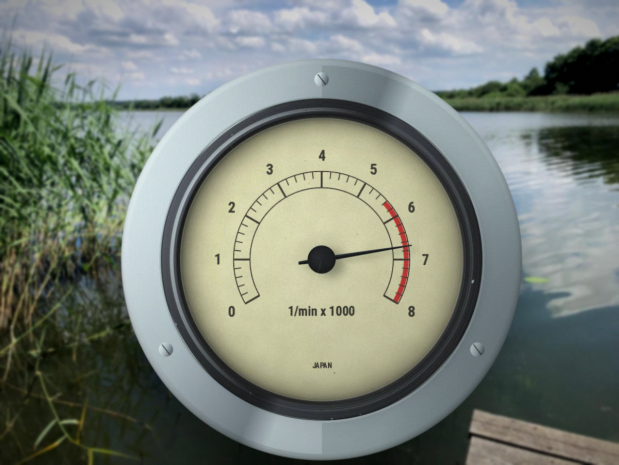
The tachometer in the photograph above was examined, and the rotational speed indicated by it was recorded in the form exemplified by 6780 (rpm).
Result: 6700 (rpm)
